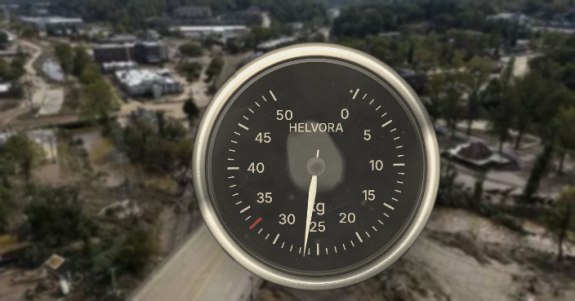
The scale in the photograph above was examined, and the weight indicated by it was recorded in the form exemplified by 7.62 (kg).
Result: 26.5 (kg)
